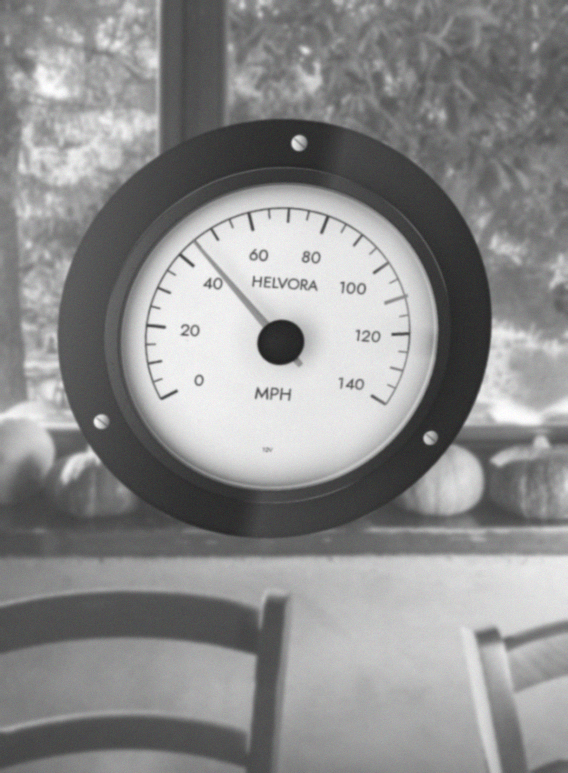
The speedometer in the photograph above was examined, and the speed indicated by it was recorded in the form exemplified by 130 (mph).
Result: 45 (mph)
